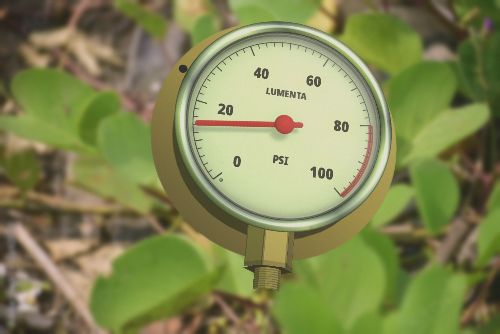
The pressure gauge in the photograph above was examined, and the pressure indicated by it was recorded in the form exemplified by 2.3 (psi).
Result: 14 (psi)
